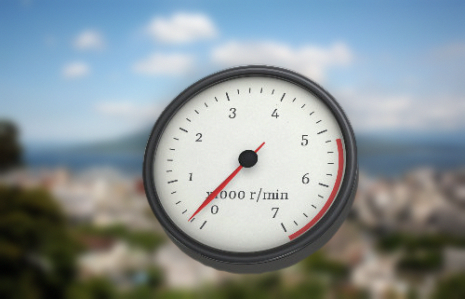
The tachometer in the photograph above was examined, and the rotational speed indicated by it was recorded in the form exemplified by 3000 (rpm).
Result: 200 (rpm)
